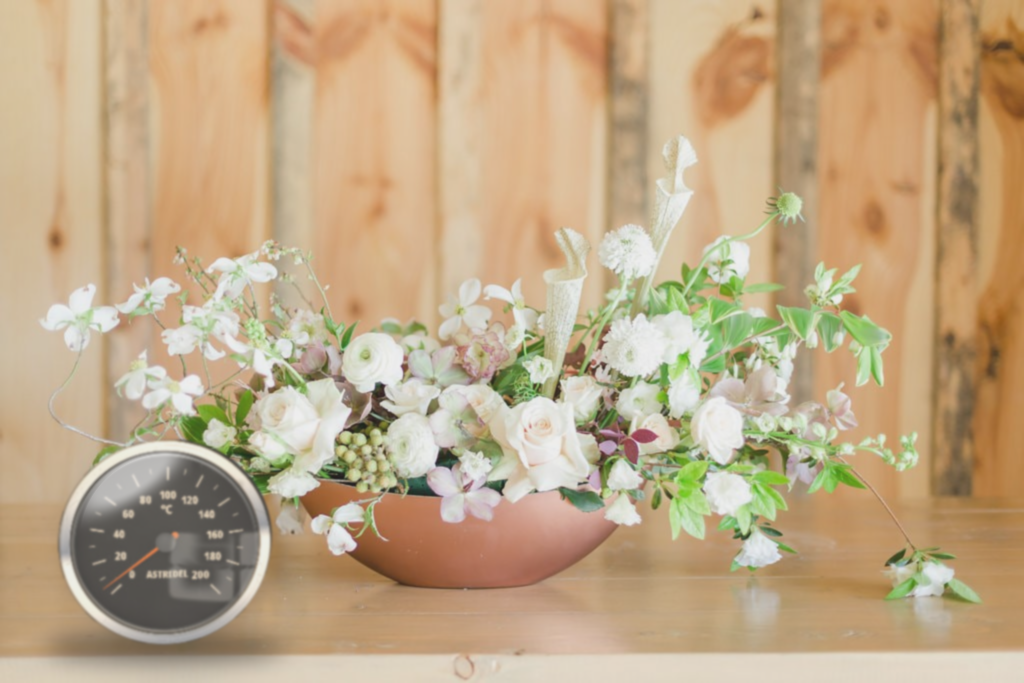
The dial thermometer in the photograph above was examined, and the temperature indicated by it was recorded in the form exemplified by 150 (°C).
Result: 5 (°C)
